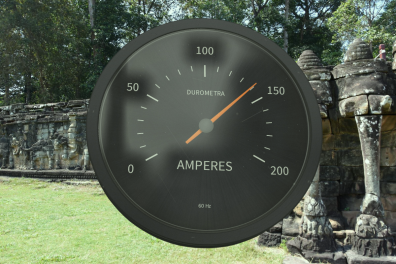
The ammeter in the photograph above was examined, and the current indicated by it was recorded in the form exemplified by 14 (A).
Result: 140 (A)
